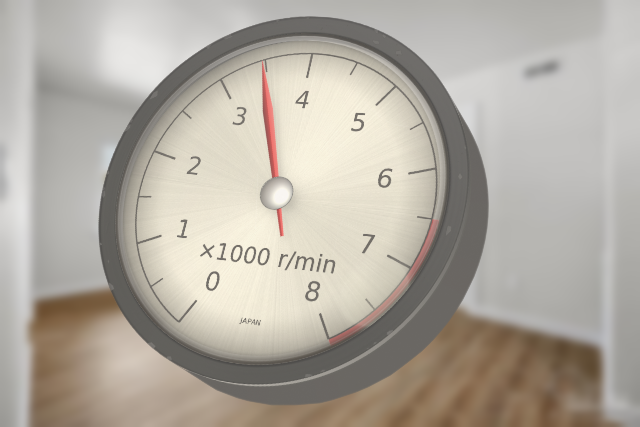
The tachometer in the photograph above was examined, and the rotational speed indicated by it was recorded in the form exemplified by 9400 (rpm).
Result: 3500 (rpm)
